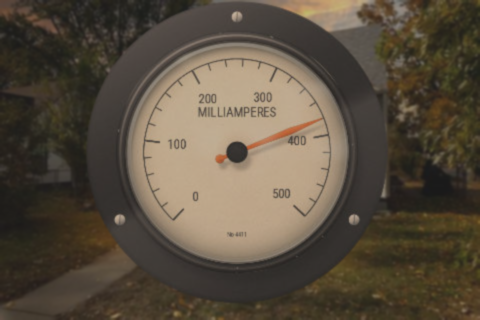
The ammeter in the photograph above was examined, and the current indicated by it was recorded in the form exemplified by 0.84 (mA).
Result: 380 (mA)
